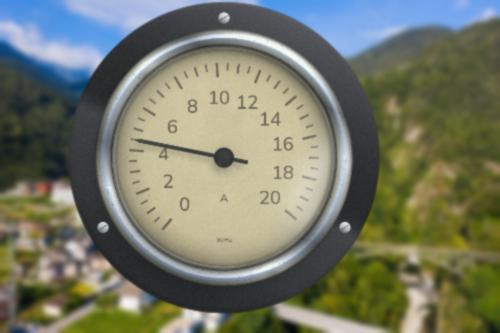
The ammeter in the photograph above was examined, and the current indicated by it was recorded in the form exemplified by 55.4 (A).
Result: 4.5 (A)
